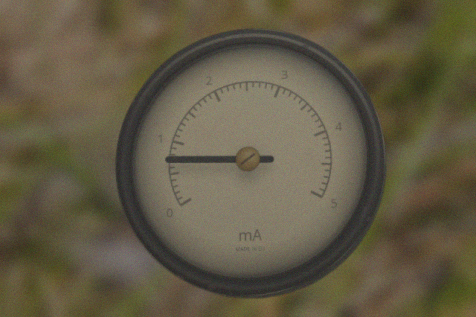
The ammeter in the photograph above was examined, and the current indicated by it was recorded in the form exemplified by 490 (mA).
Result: 0.7 (mA)
